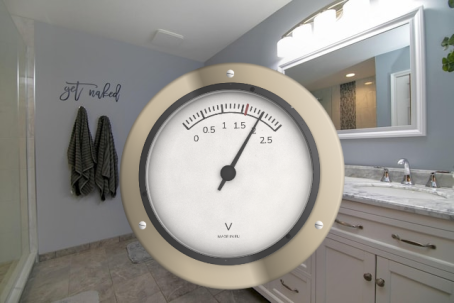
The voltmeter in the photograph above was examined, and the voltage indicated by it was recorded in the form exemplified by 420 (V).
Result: 2 (V)
